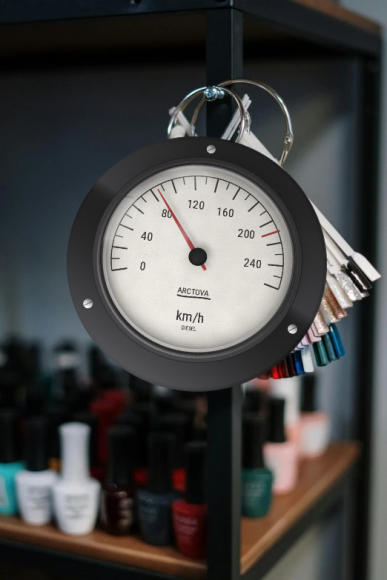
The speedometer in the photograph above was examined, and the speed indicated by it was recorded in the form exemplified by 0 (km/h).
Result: 85 (km/h)
